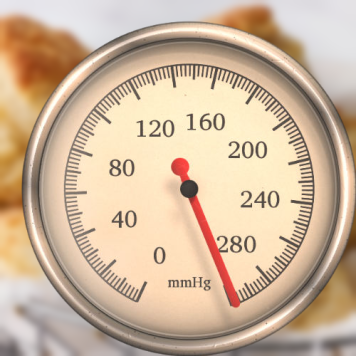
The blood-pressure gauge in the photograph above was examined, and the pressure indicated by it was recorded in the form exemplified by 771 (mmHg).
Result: 298 (mmHg)
